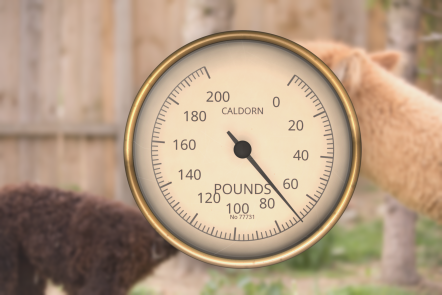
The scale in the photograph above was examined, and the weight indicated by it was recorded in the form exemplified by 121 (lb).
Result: 70 (lb)
